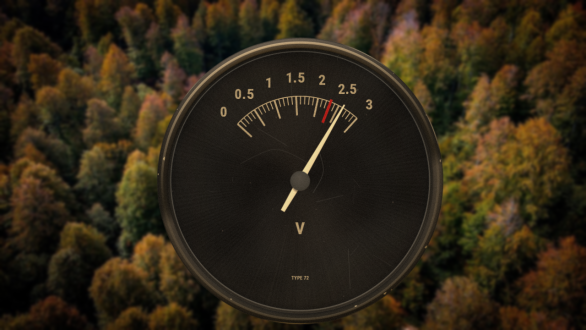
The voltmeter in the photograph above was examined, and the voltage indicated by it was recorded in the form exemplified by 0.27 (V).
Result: 2.6 (V)
